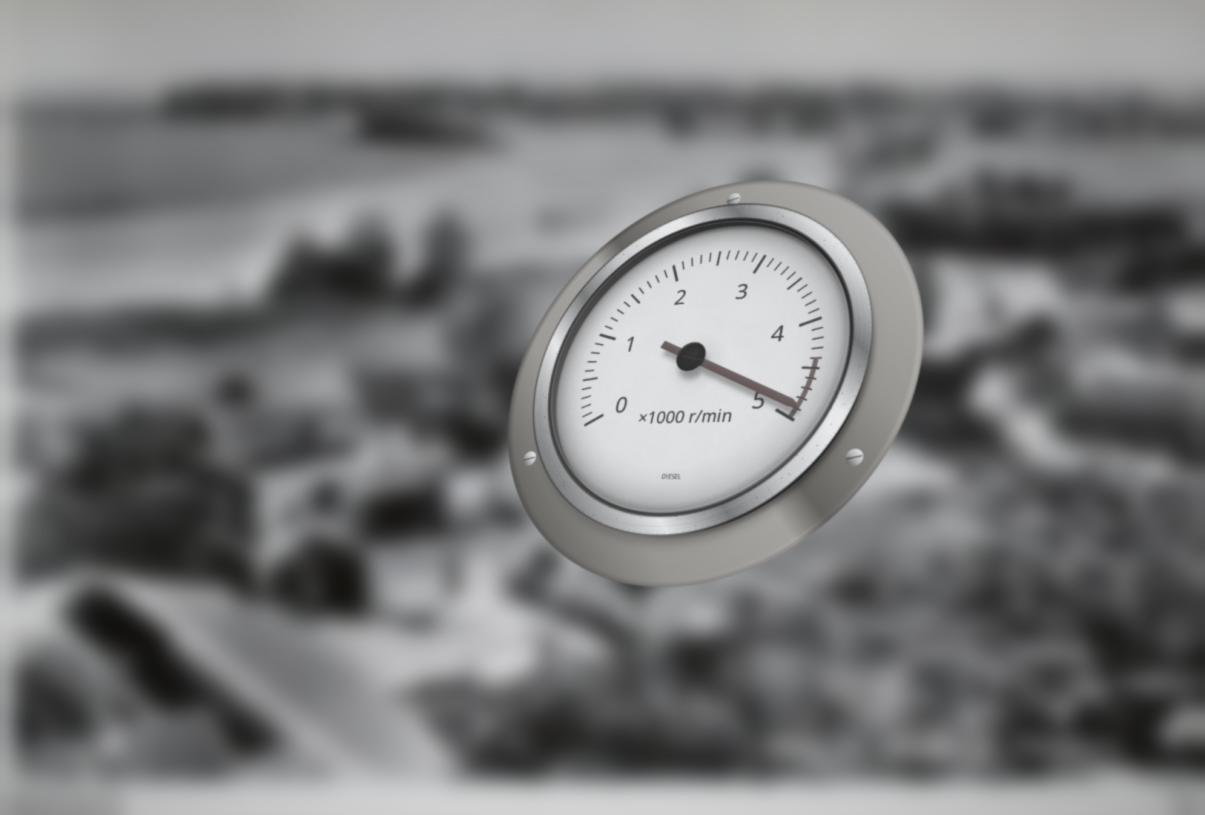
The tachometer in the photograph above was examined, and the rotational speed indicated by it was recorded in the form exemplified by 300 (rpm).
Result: 4900 (rpm)
